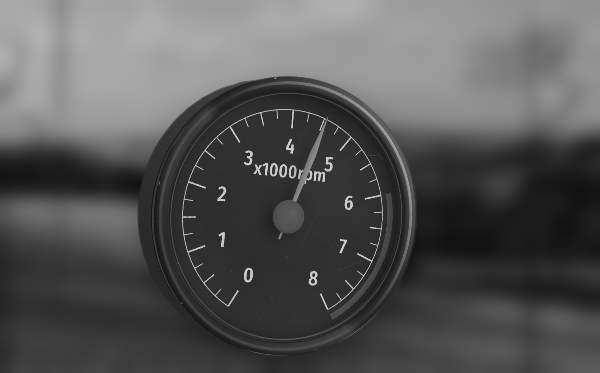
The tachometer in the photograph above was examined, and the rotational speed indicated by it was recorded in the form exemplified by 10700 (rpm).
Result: 4500 (rpm)
